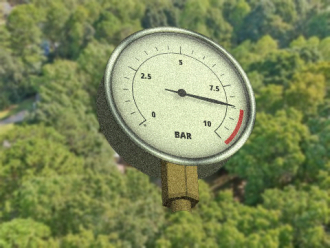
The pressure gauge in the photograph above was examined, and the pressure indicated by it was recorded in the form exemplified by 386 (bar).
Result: 8.5 (bar)
